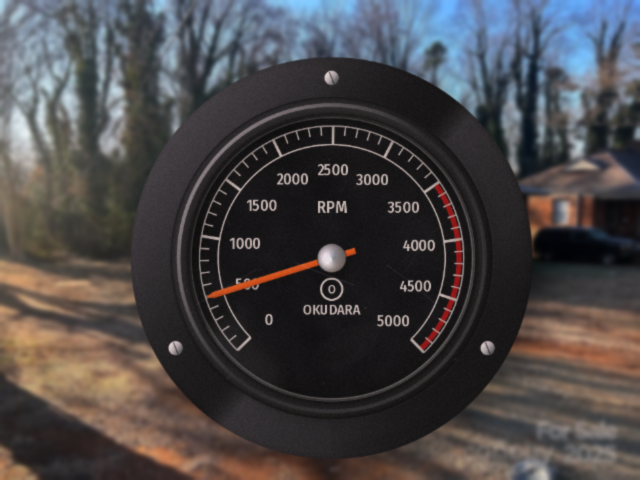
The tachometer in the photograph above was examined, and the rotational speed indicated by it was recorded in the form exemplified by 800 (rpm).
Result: 500 (rpm)
